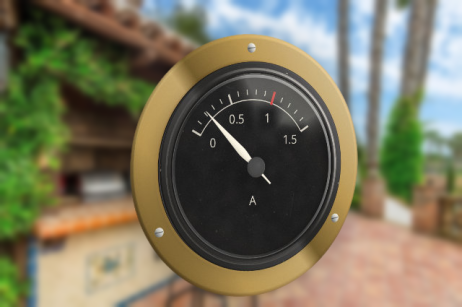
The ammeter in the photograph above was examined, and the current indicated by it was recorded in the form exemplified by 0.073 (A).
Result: 0.2 (A)
